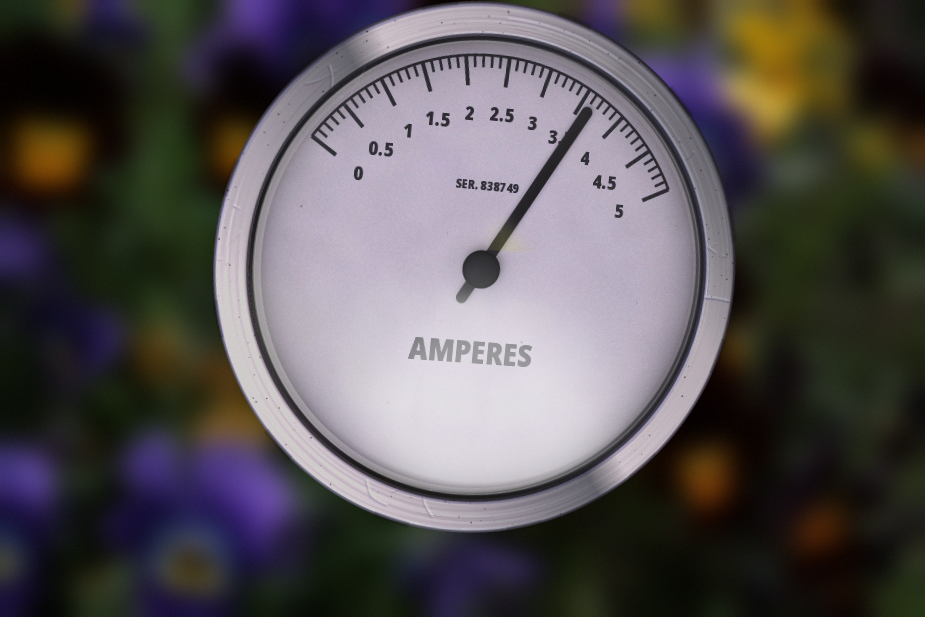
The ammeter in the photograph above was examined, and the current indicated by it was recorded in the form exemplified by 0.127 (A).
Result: 3.6 (A)
